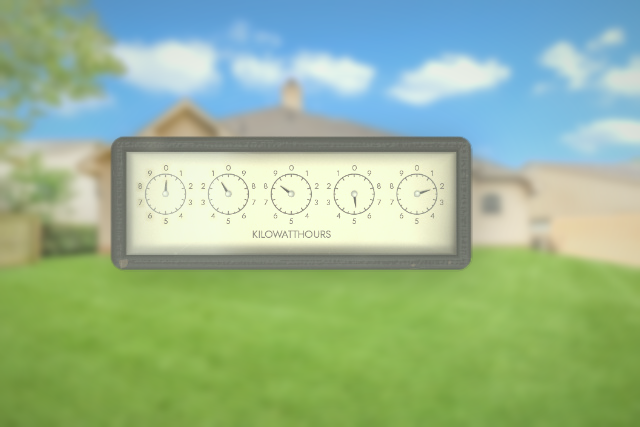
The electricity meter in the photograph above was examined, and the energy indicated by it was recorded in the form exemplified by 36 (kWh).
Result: 852 (kWh)
